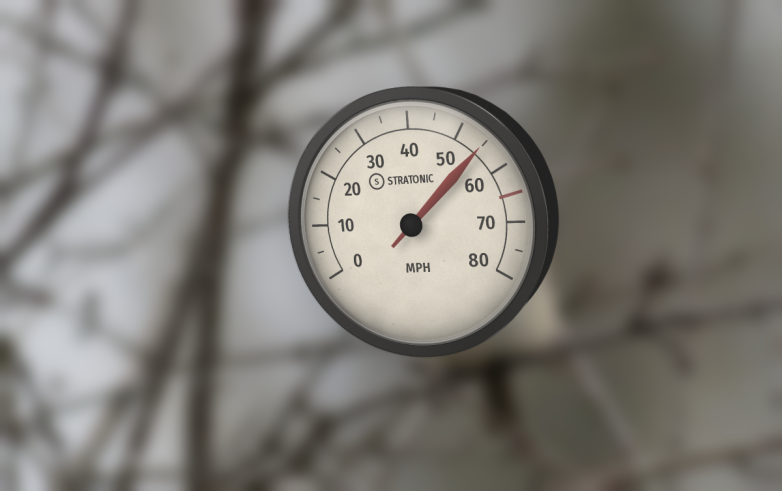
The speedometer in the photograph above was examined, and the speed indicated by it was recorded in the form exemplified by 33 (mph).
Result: 55 (mph)
